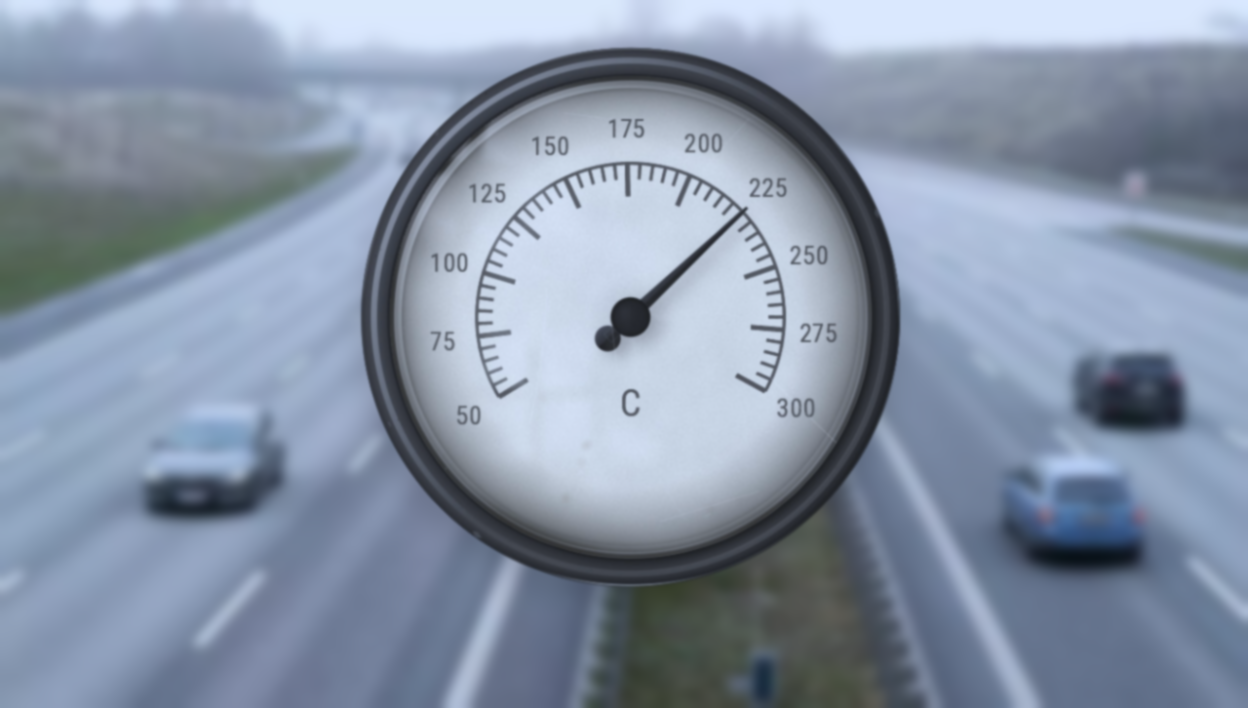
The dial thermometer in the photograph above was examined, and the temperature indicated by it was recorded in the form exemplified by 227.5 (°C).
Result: 225 (°C)
